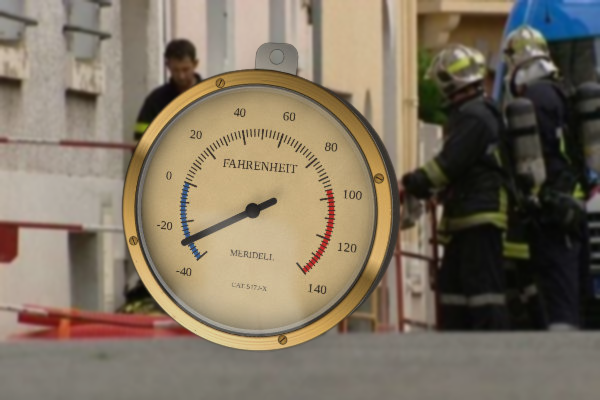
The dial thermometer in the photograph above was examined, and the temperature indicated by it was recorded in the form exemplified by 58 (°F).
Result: -30 (°F)
